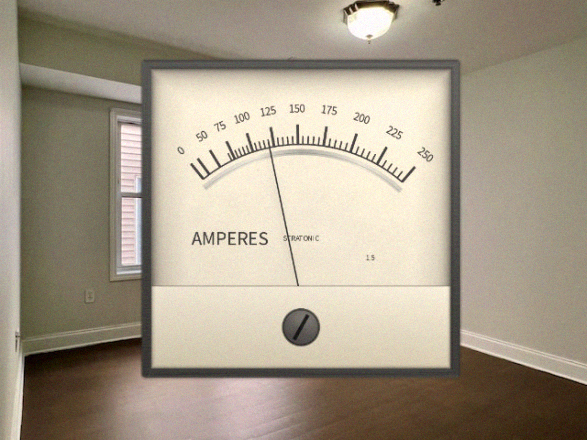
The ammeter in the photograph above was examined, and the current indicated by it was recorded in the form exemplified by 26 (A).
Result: 120 (A)
